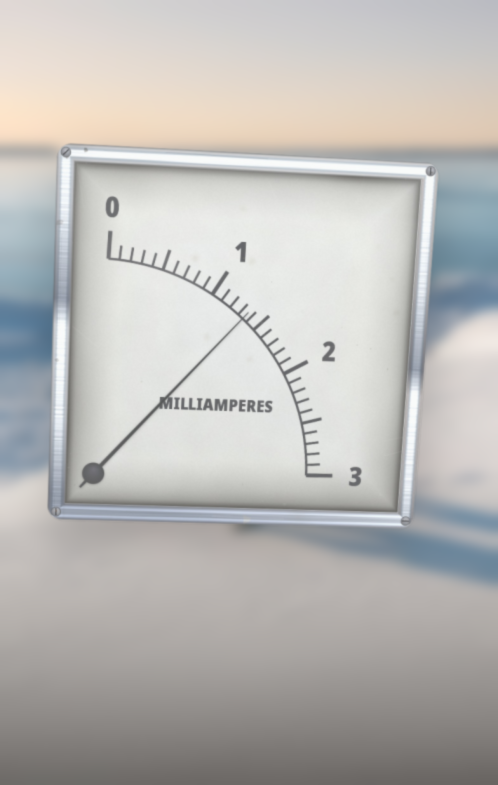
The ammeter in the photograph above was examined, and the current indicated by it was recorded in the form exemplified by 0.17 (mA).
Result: 1.35 (mA)
